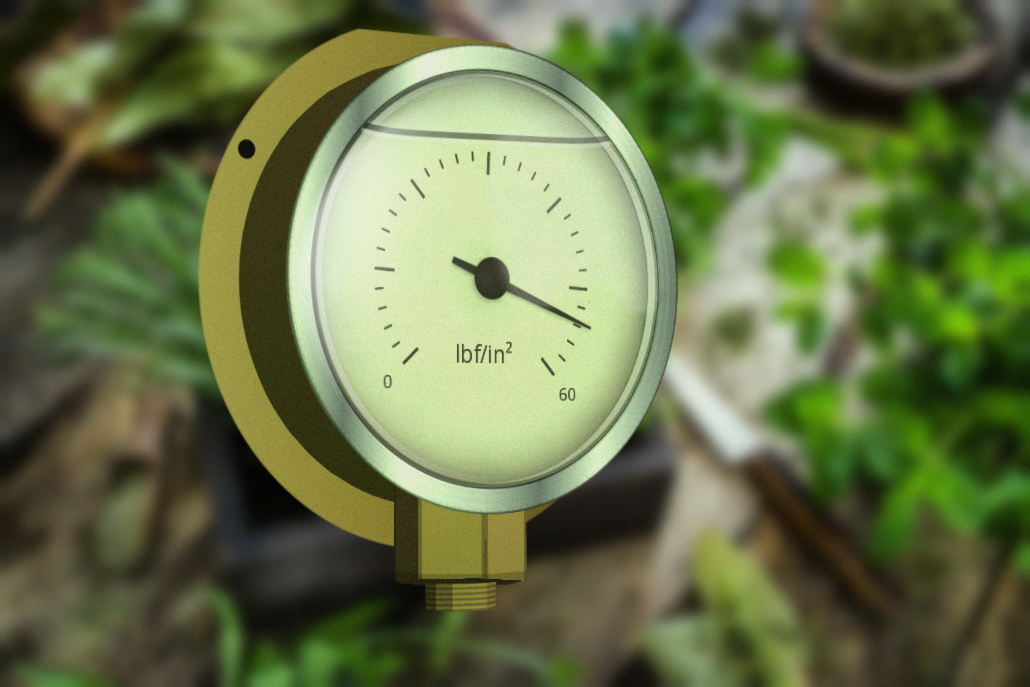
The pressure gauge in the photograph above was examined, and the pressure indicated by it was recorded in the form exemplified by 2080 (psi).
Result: 54 (psi)
